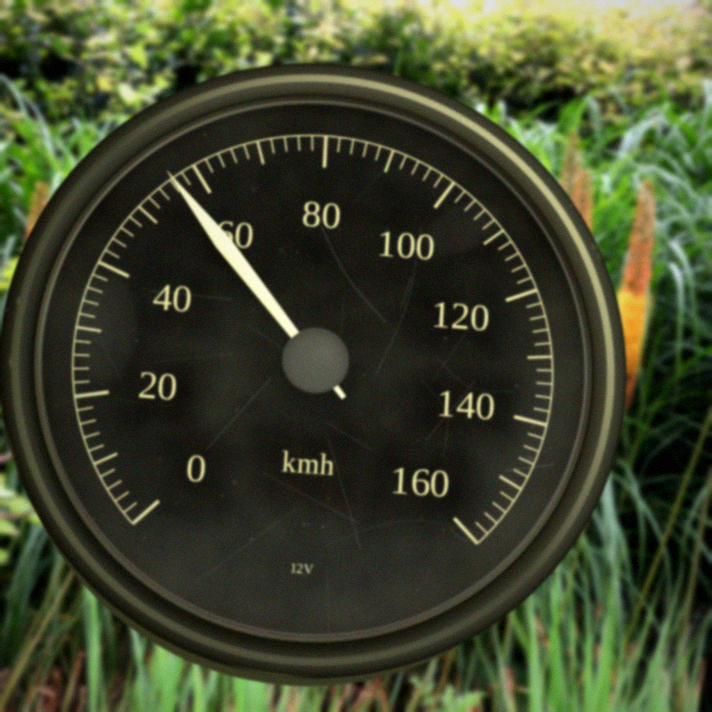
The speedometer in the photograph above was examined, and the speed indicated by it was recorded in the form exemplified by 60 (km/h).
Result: 56 (km/h)
